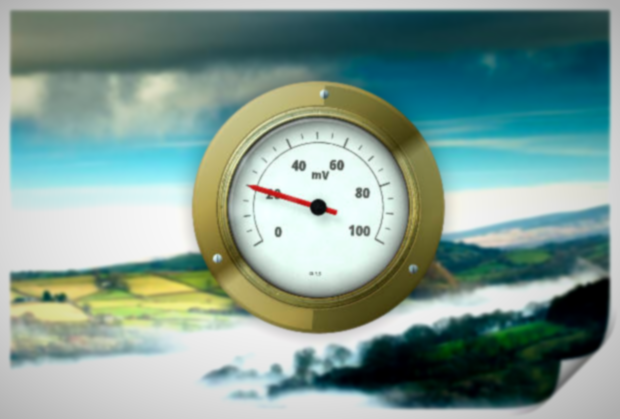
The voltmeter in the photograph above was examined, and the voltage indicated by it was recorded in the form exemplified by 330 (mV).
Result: 20 (mV)
